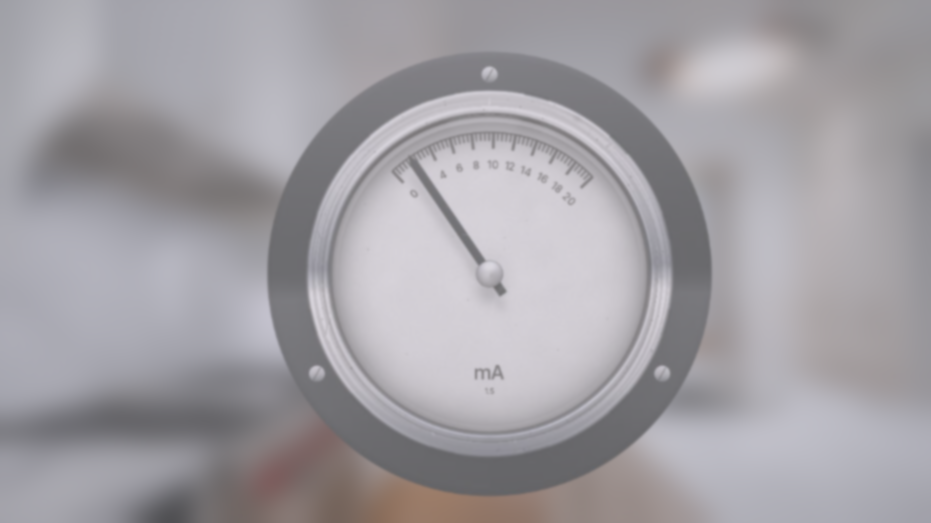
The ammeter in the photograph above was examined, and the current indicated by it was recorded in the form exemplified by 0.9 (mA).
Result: 2 (mA)
